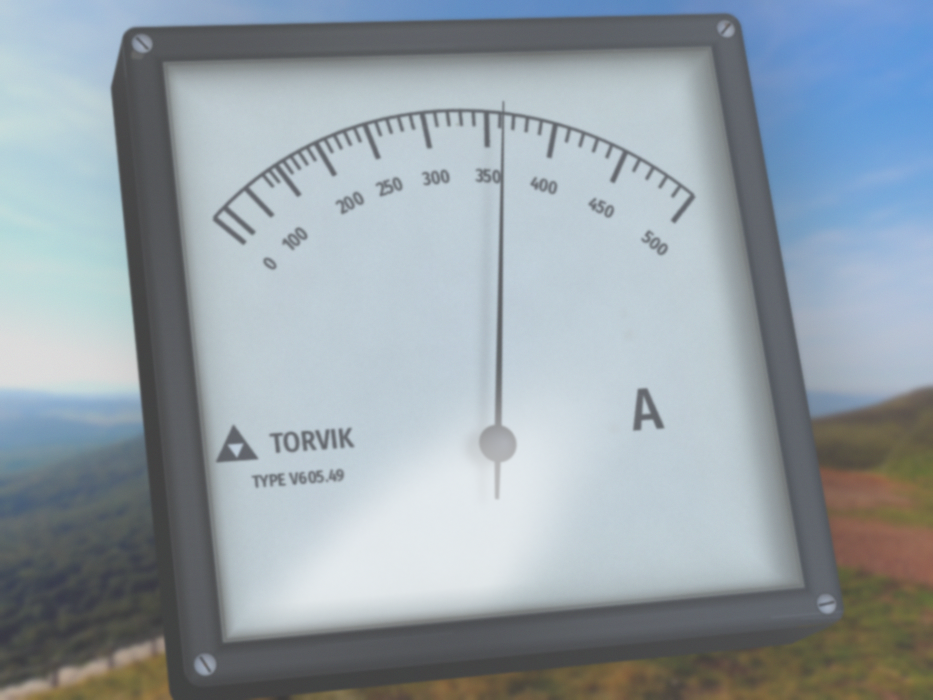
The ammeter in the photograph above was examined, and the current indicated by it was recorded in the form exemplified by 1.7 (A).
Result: 360 (A)
